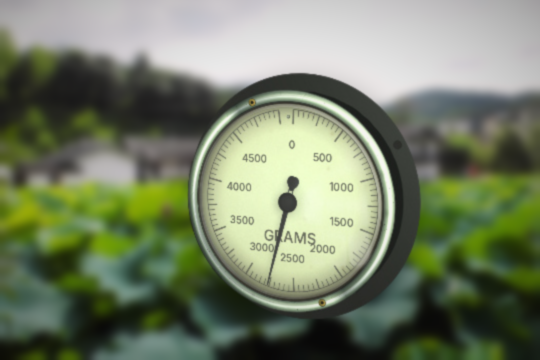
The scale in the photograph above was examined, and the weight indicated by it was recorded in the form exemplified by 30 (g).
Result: 2750 (g)
